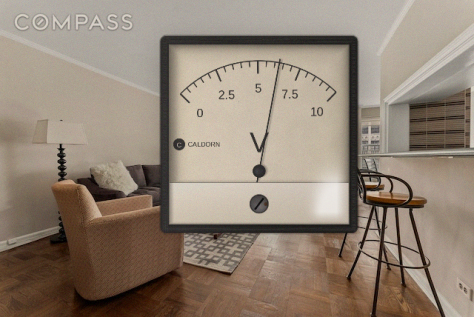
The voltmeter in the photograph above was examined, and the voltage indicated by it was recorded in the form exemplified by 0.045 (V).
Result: 6.25 (V)
